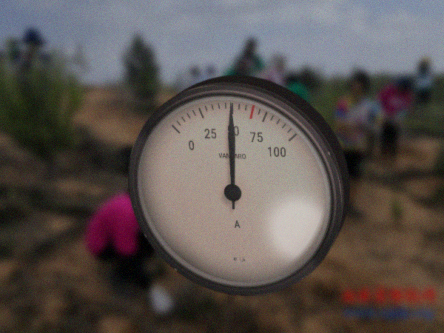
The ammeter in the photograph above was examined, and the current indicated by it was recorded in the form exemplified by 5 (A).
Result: 50 (A)
